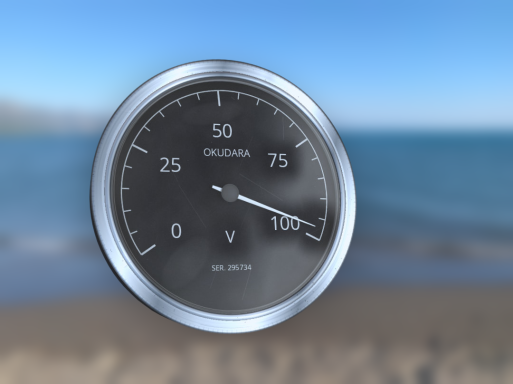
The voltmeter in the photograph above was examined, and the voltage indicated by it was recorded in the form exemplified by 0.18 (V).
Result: 97.5 (V)
